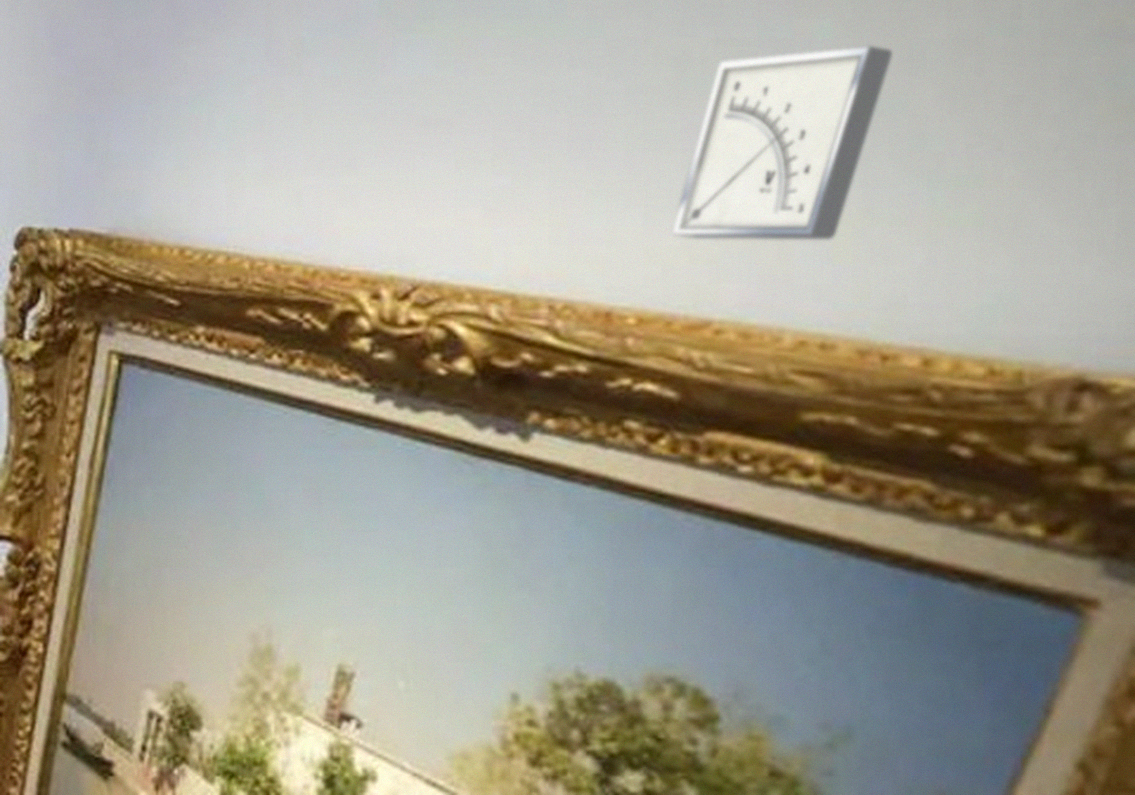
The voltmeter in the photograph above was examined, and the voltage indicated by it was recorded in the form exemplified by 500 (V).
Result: 2.5 (V)
